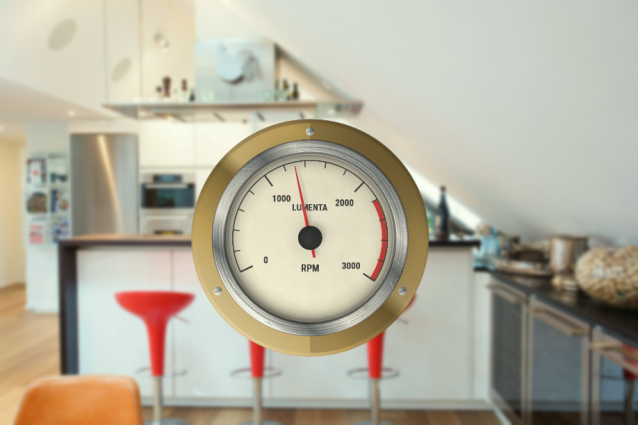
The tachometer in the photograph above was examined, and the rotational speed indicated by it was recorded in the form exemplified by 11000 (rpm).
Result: 1300 (rpm)
